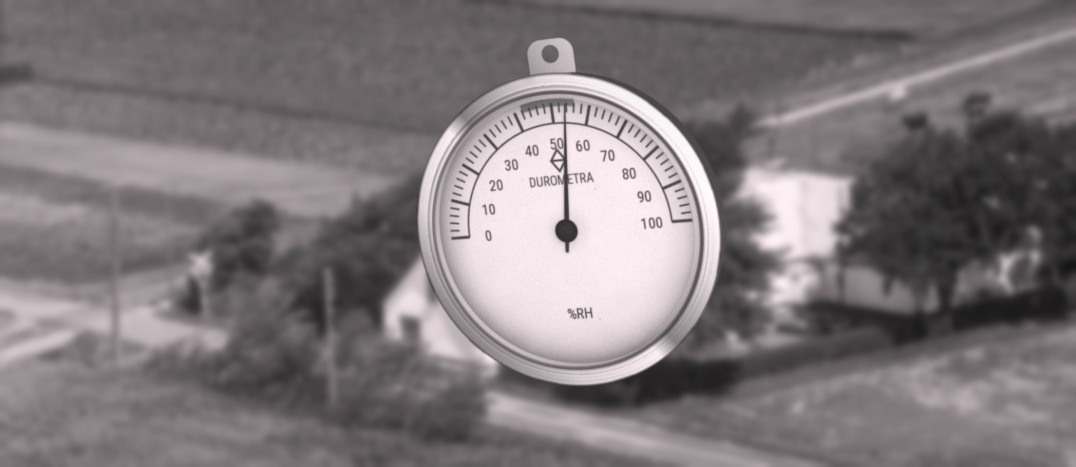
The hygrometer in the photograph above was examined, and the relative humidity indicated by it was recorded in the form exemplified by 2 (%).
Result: 54 (%)
